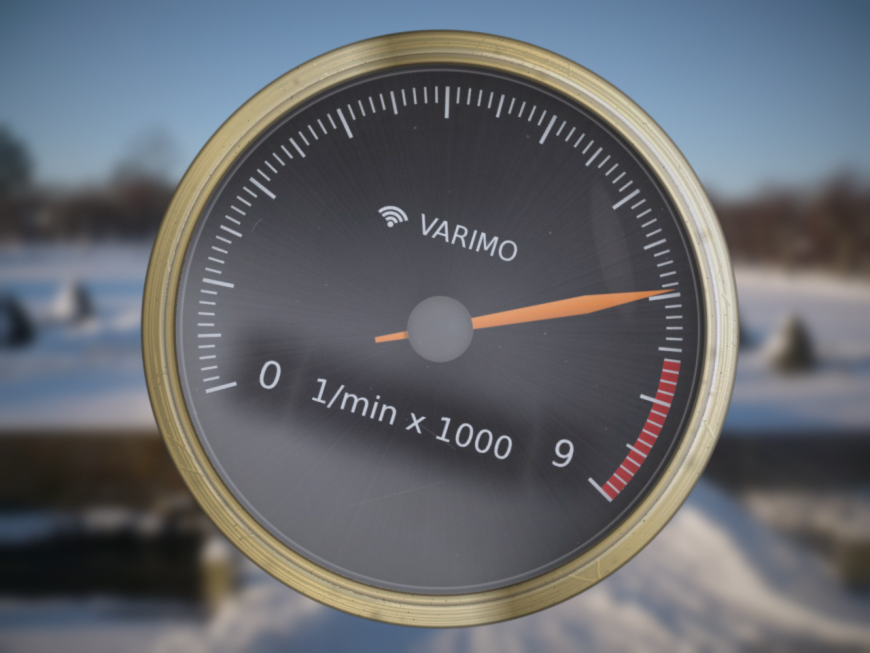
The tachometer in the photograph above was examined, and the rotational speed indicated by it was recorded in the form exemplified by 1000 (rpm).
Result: 6950 (rpm)
